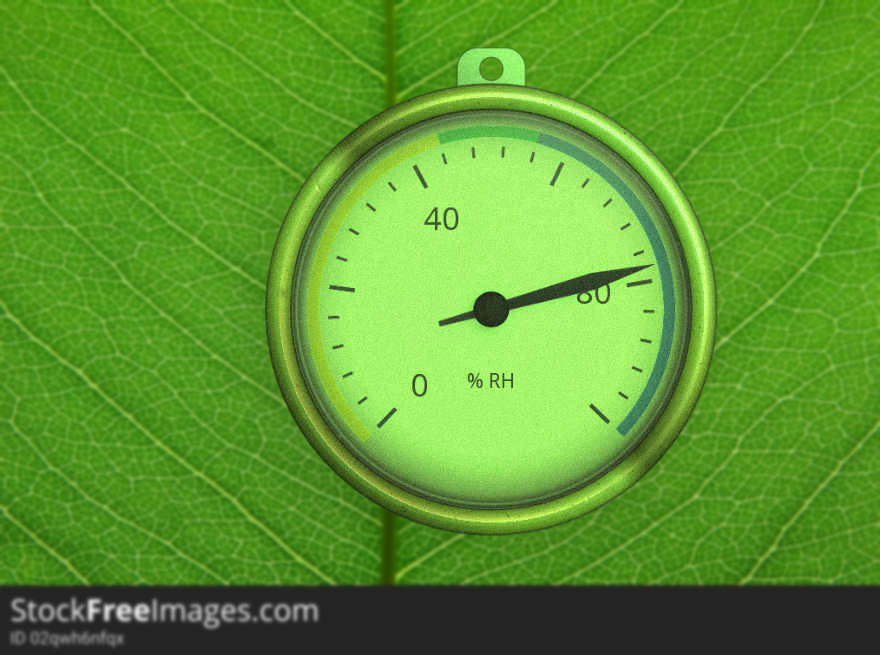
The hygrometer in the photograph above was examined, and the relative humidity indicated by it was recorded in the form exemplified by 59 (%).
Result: 78 (%)
